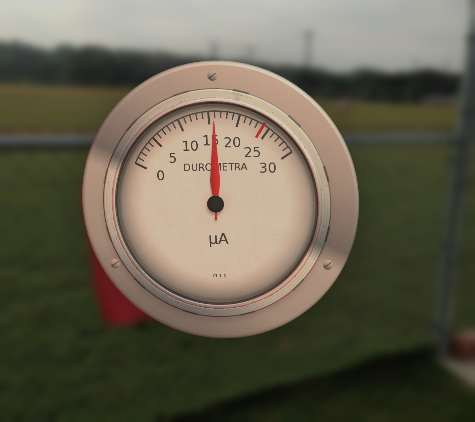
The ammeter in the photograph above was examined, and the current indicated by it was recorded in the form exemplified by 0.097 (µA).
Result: 16 (µA)
